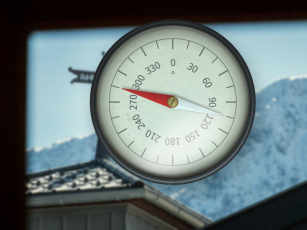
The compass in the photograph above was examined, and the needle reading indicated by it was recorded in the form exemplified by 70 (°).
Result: 285 (°)
